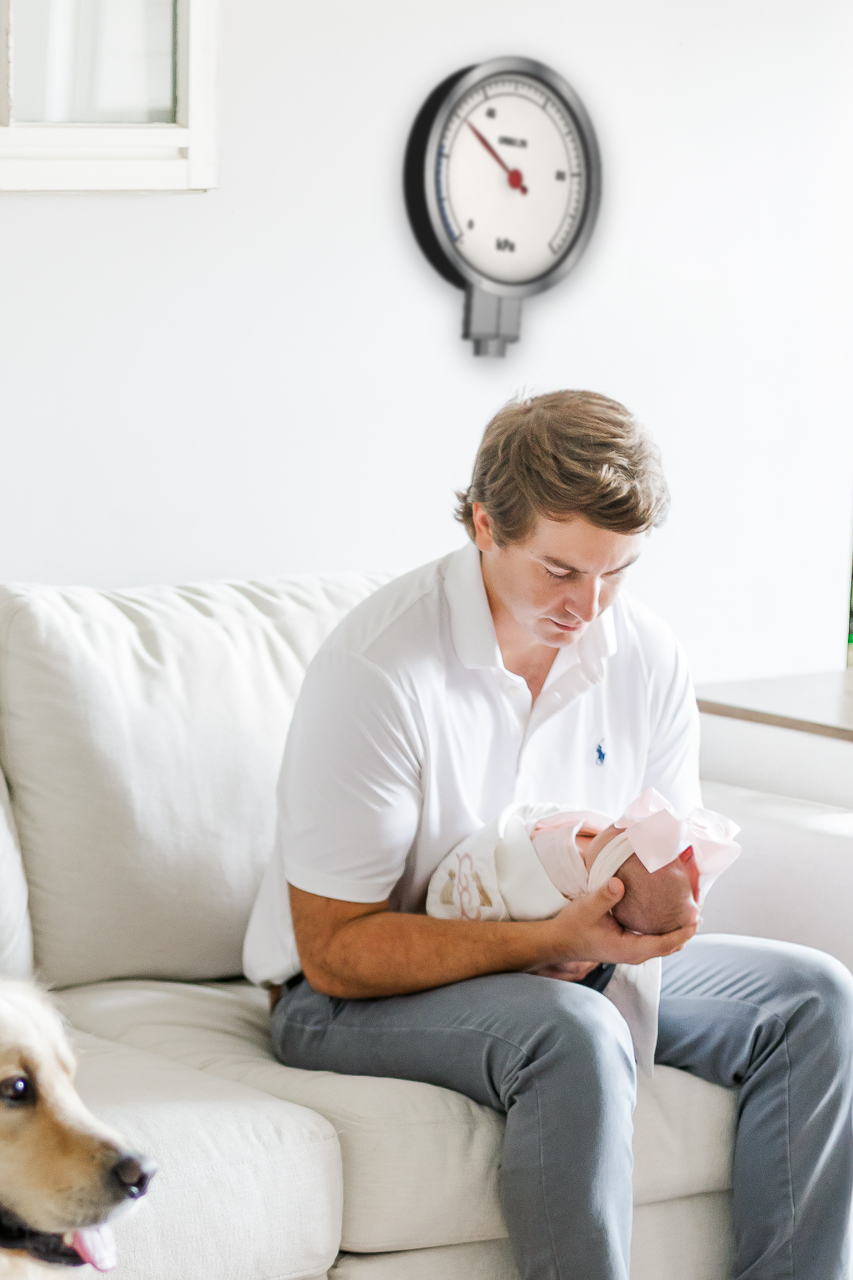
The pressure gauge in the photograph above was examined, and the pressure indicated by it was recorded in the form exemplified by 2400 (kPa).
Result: 30 (kPa)
